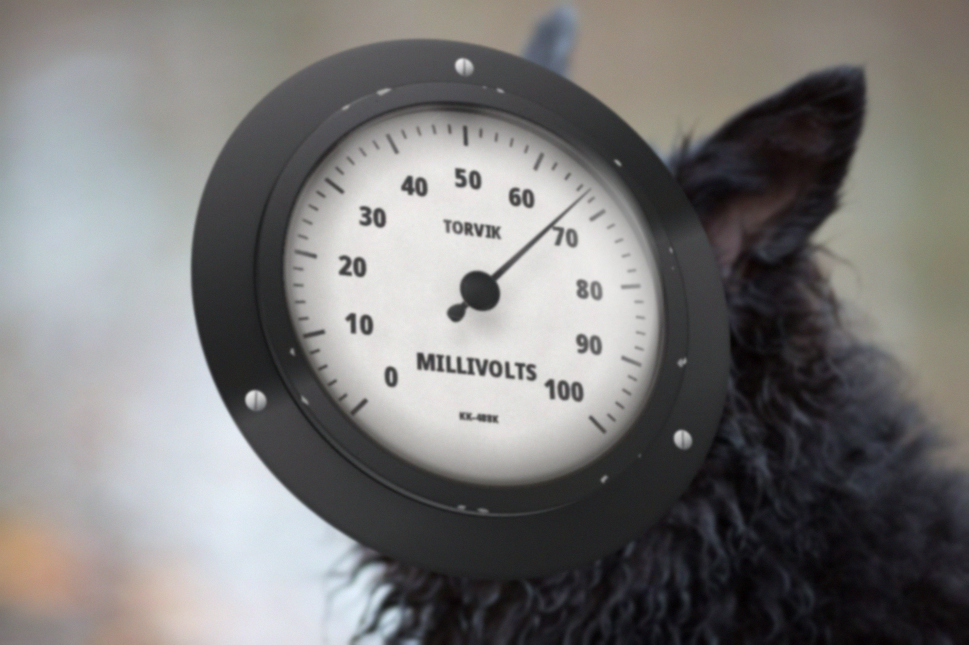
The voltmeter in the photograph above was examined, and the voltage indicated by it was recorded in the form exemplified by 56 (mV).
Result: 67 (mV)
